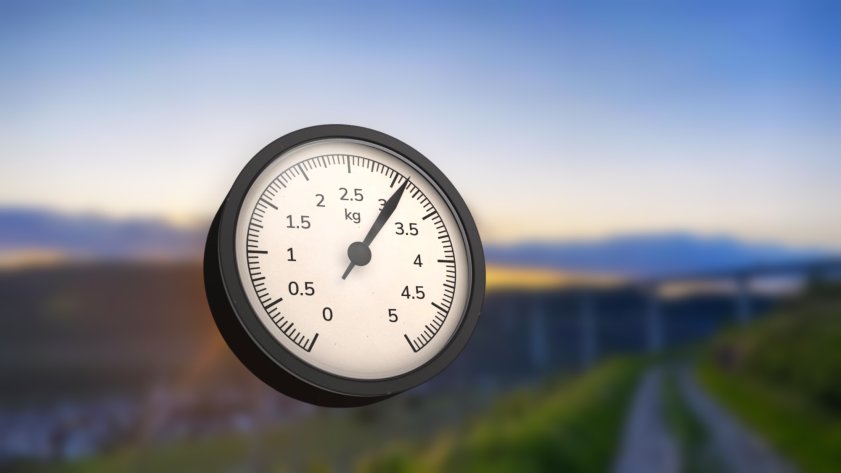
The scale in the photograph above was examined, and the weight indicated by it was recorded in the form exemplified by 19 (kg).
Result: 3.1 (kg)
